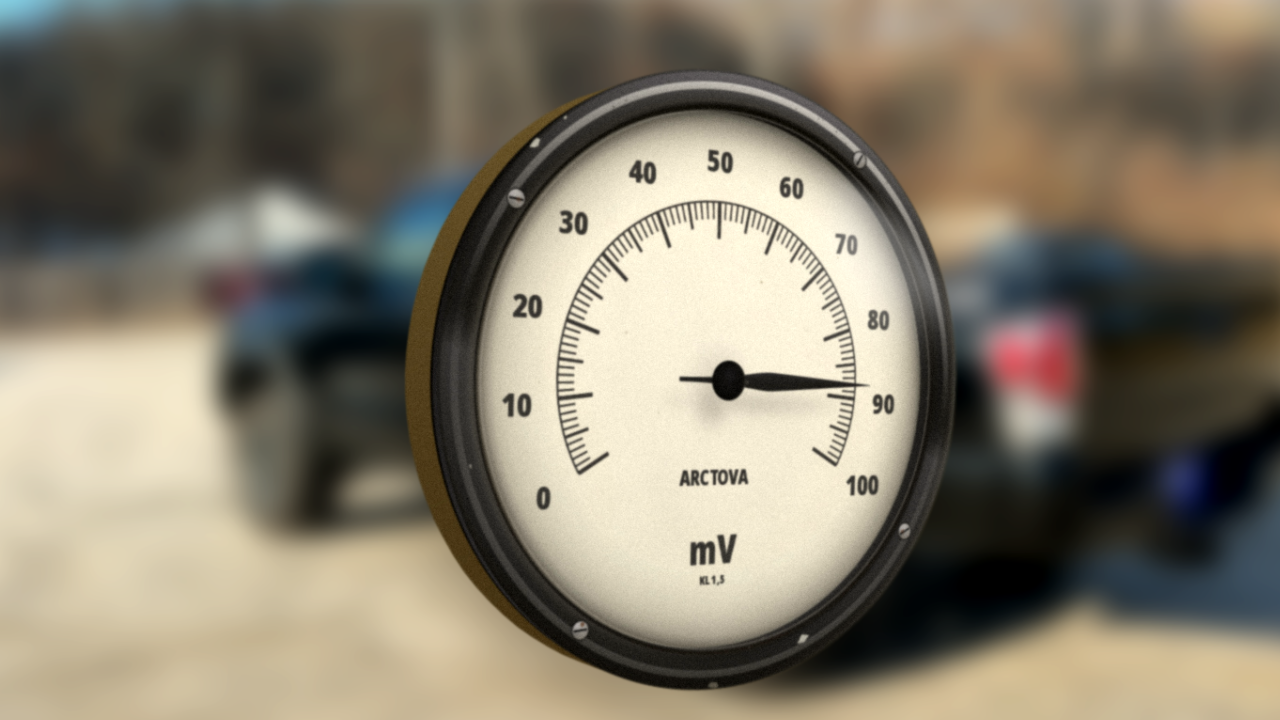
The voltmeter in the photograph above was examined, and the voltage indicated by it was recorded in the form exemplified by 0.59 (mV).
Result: 88 (mV)
